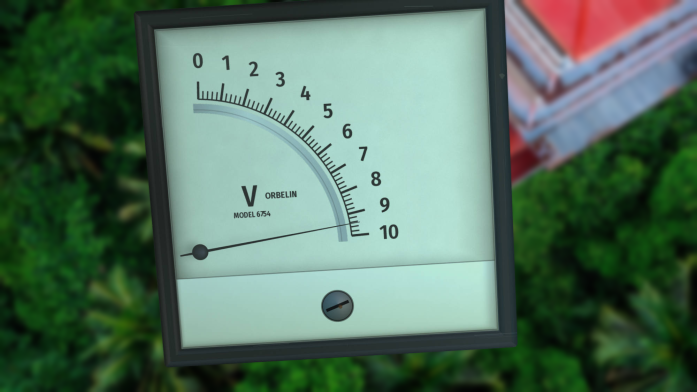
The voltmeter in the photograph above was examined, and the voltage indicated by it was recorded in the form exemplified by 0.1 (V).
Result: 9.4 (V)
